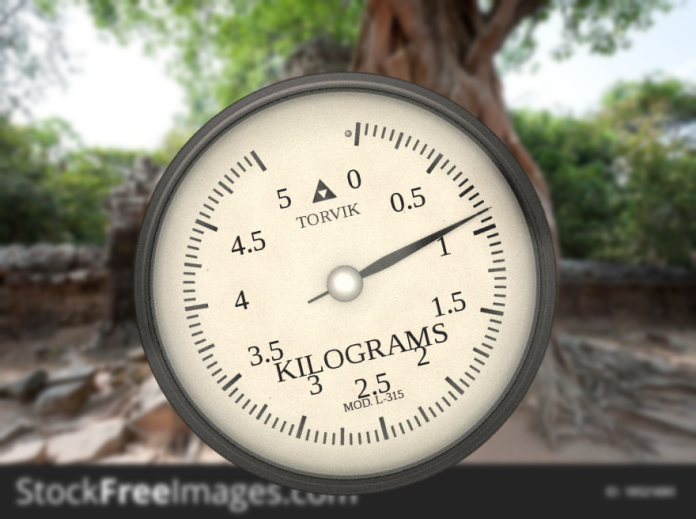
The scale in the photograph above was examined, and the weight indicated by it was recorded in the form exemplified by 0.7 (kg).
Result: 0.9 (kg)
